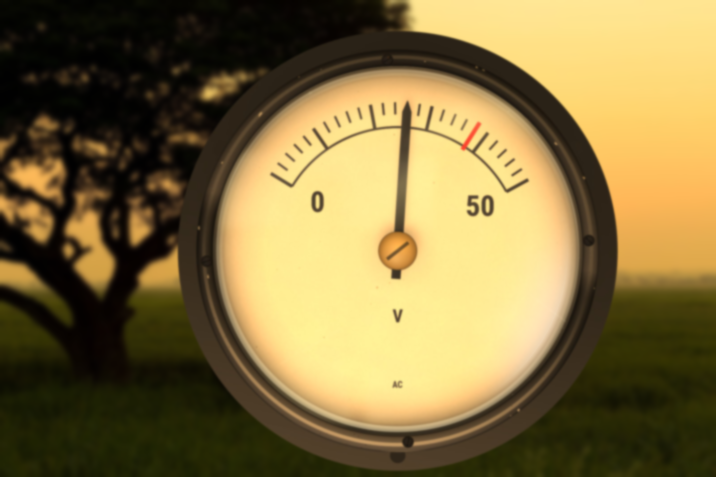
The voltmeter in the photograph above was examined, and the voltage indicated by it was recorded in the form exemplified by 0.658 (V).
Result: 26 (V)
